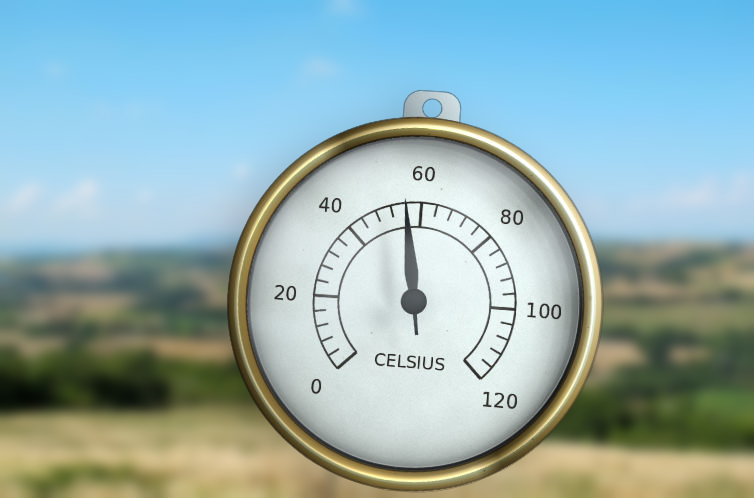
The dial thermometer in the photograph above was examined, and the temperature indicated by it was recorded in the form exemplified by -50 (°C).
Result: 56 (°C)
